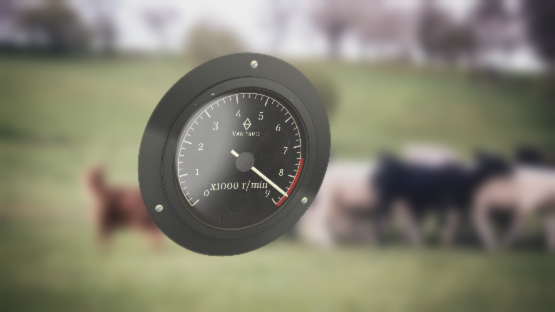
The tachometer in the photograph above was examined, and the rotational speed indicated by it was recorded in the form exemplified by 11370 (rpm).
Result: 8600 (rpm)
